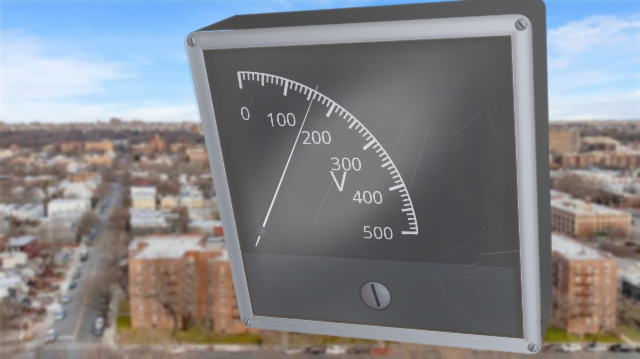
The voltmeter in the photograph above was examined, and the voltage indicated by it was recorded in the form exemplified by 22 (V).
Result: 160 (V)
